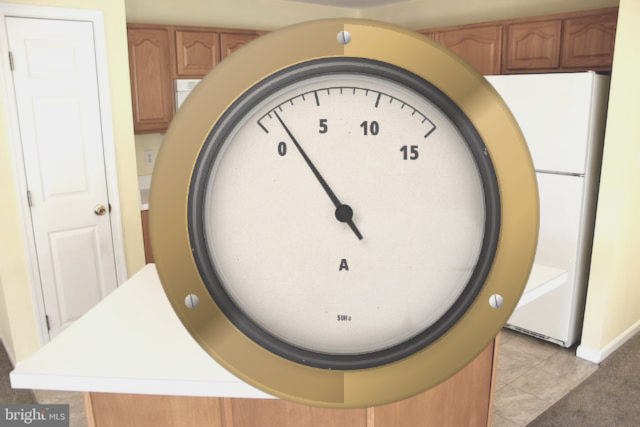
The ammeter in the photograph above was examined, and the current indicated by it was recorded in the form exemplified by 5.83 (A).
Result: 1.5 (A)
